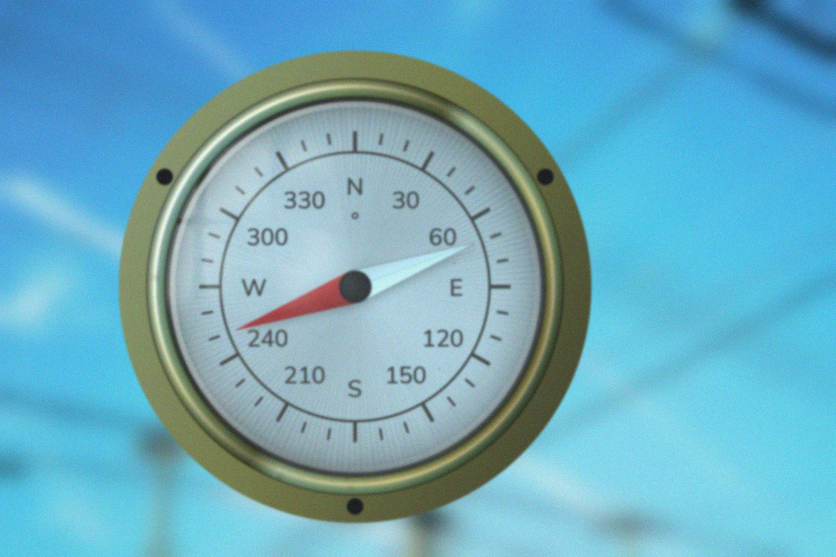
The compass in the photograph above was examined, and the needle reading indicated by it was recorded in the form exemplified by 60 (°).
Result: 250 (°)
